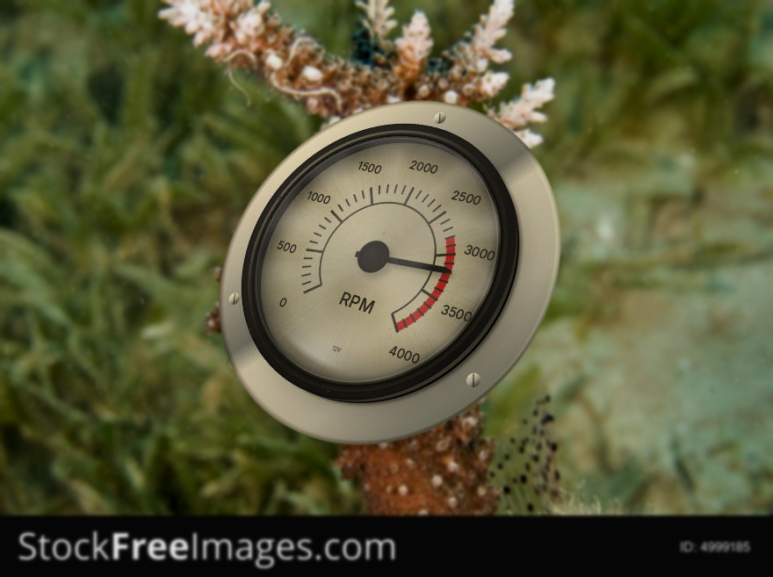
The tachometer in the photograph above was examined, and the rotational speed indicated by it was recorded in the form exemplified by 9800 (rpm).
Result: 3200 (rpm)
